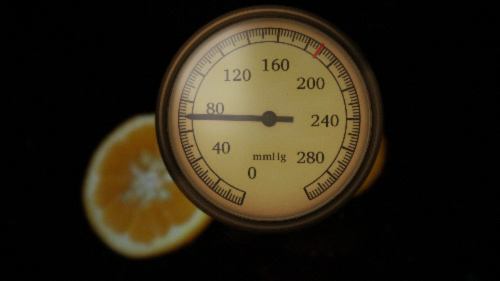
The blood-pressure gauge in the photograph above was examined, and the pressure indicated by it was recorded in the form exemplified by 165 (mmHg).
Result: 70 (mmHg)
